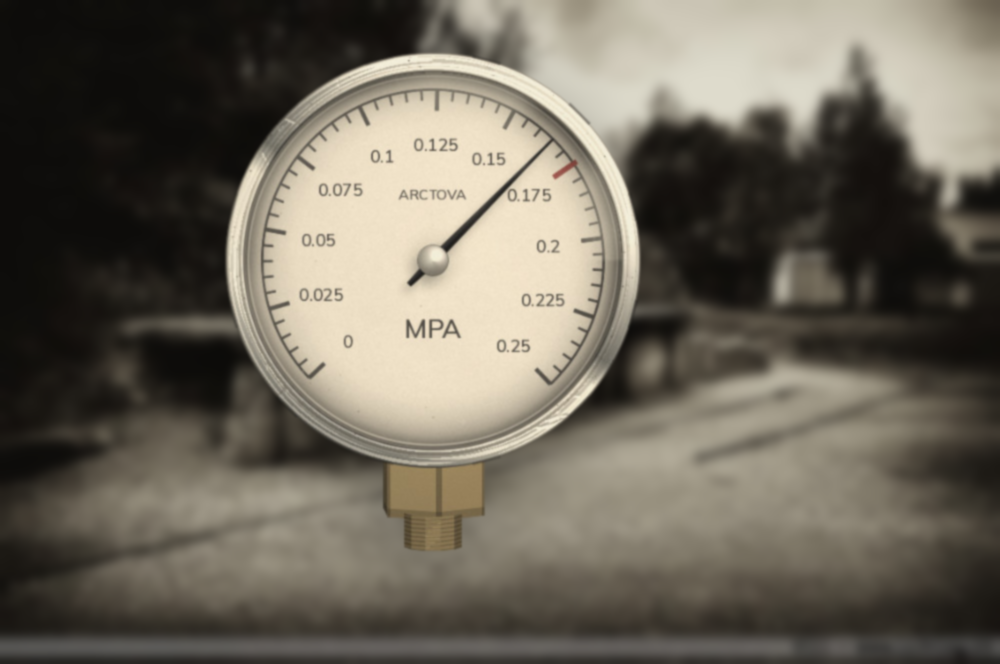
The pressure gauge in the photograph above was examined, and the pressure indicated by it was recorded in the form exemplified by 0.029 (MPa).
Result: 0.165 (MPa)
